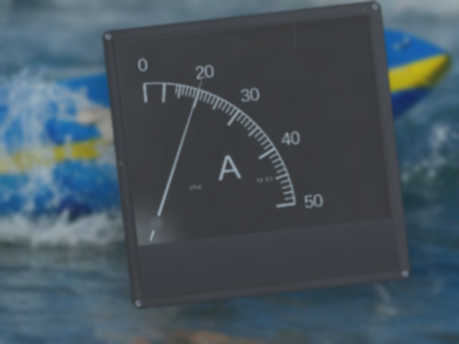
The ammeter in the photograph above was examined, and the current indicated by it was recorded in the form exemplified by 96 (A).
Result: 20 (A)
